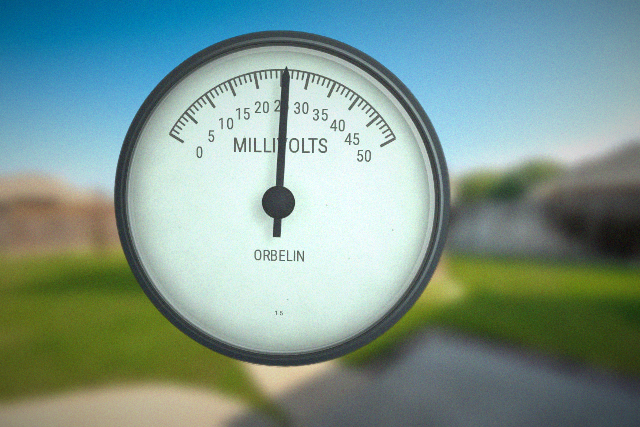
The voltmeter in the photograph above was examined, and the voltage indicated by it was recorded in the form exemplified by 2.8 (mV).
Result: 26 (mV)
